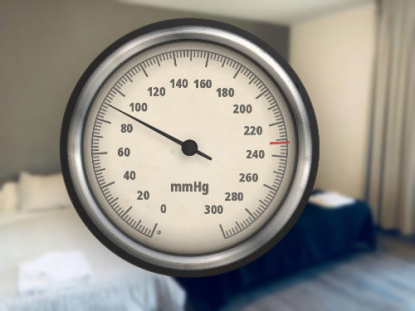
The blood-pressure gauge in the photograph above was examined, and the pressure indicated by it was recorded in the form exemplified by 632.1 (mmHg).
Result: 90 (mmHg)
